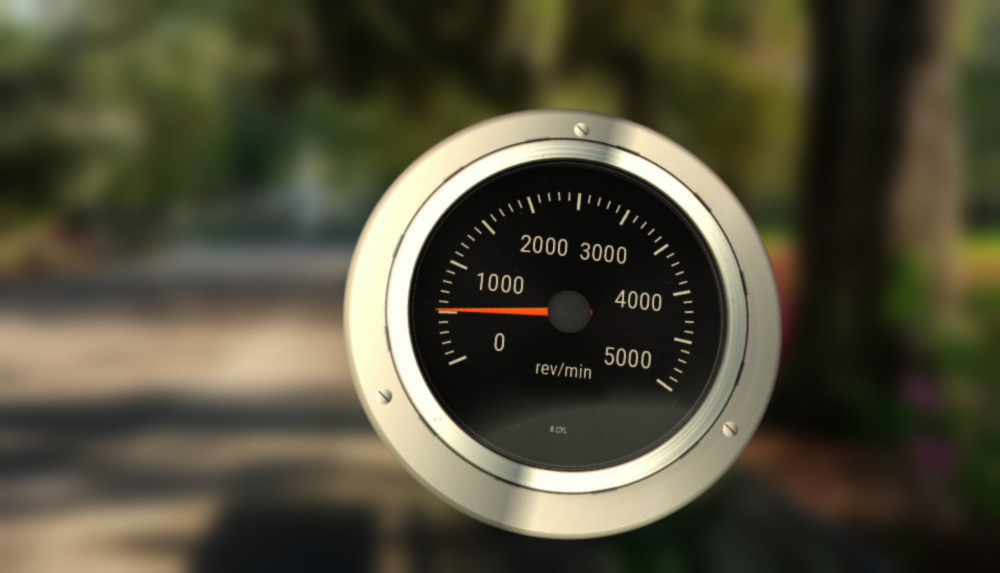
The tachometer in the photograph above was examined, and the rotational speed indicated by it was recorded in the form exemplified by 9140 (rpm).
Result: 500 (rpm)
